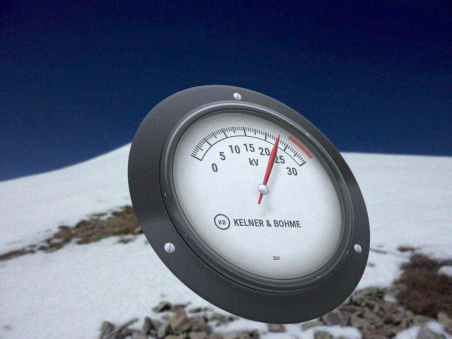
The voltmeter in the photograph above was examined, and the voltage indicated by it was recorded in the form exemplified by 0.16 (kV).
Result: 22.5 (kV)
